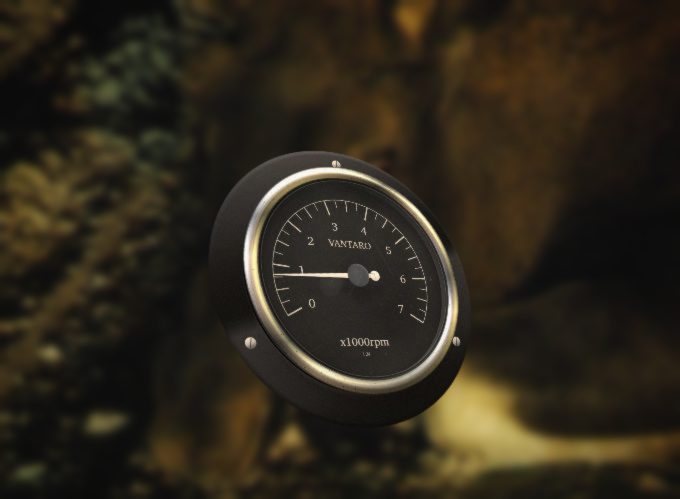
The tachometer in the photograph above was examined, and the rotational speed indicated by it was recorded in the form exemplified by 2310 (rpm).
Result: 750 (rpm)
